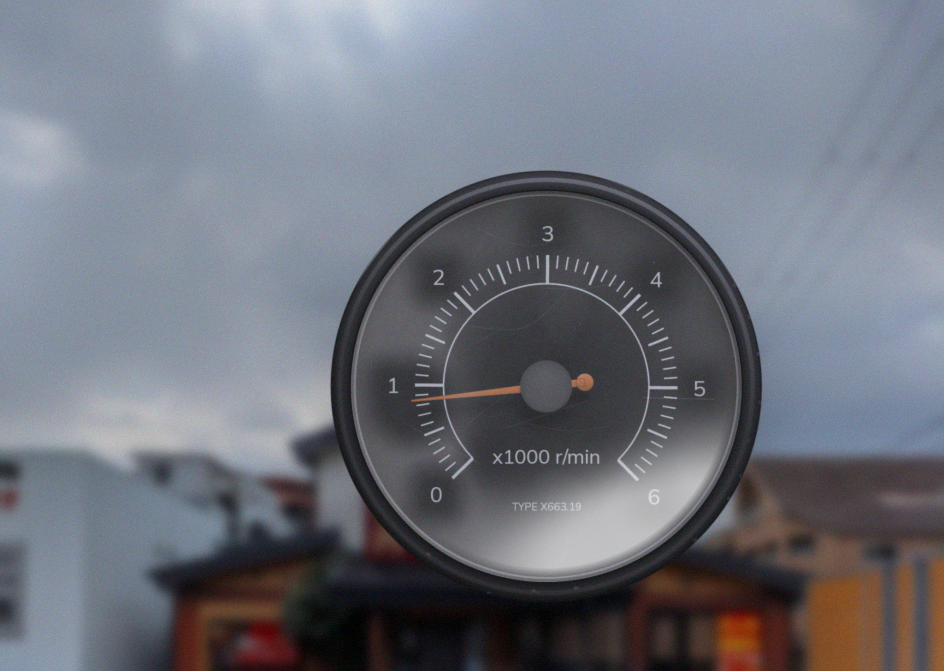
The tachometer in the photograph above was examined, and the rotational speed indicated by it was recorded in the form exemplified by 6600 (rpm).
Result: 850 (rpm)
